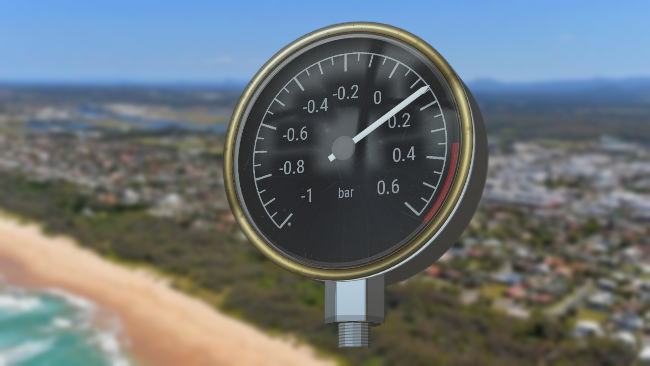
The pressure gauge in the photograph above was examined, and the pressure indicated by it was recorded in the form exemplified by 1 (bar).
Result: 0.15 (bar)
